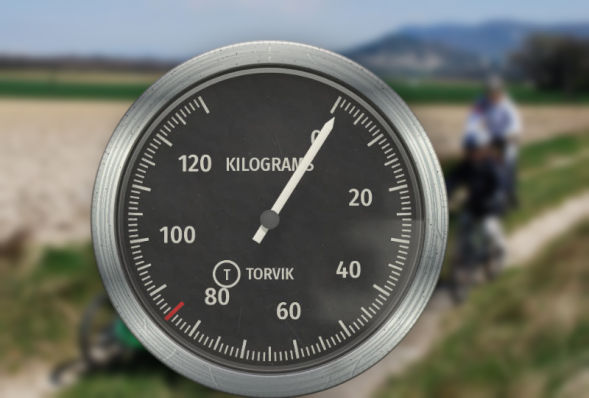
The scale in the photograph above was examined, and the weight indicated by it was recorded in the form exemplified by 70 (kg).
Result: 1 (kg)
